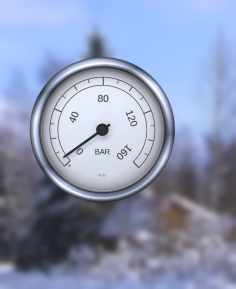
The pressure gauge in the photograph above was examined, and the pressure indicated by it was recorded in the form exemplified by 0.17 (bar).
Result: 5 (bar)
